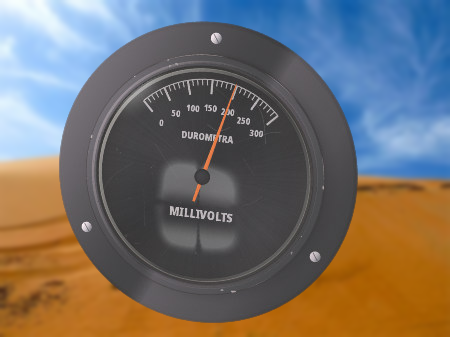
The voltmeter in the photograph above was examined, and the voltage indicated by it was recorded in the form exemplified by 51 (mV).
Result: 200 (mV)
